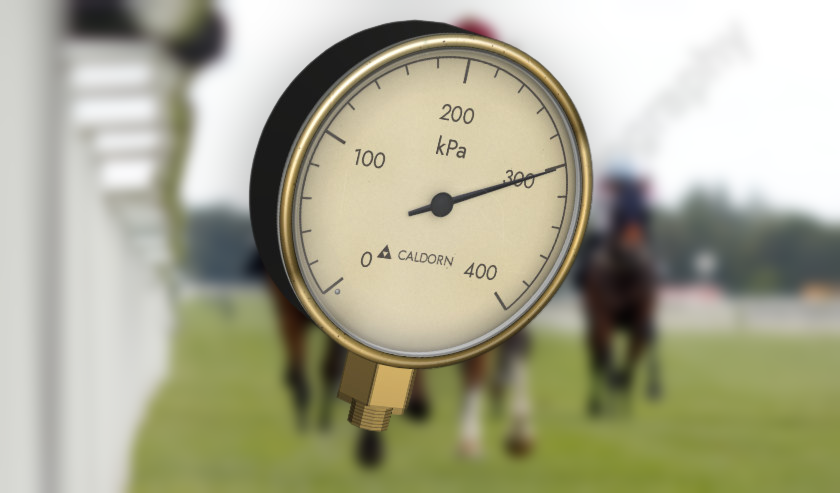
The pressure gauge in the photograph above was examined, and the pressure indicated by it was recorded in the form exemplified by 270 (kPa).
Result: 300 (kPa)
